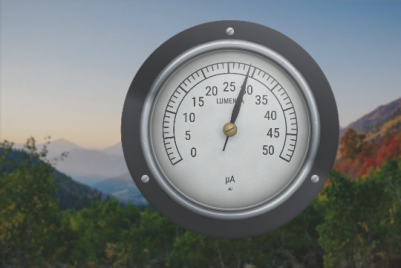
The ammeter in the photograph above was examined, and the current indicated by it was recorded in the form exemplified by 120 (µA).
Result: 29 (µA)
